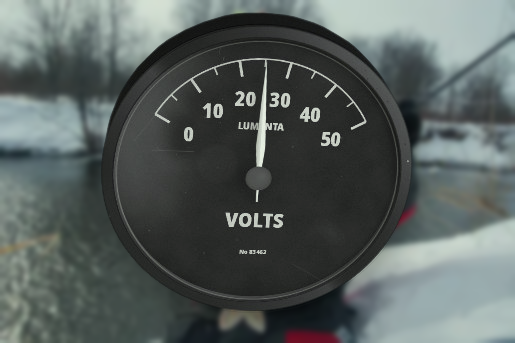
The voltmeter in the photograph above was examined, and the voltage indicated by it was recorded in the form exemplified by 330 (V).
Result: 25 (V)
